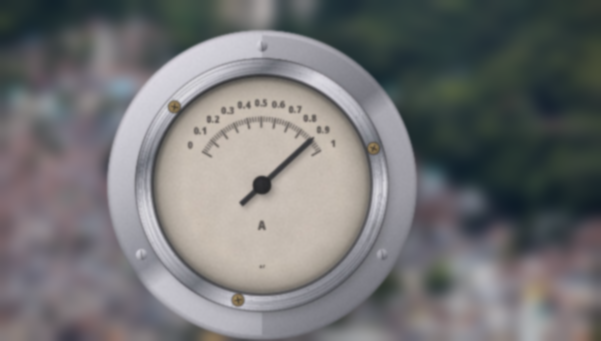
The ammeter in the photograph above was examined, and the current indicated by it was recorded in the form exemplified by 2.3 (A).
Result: 0.9 (A)
